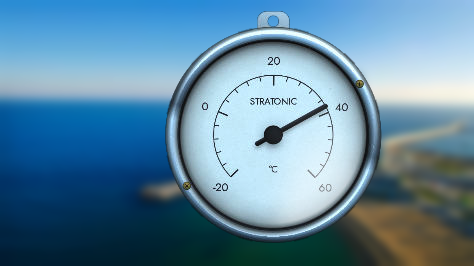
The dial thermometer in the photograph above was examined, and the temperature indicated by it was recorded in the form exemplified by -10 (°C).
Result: 38 (°C)
